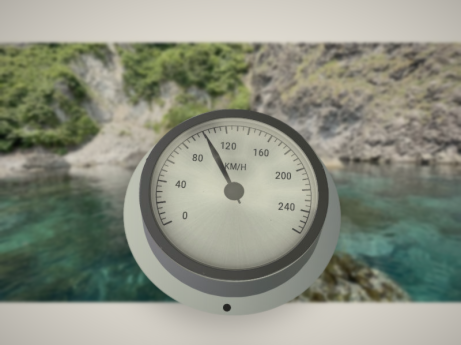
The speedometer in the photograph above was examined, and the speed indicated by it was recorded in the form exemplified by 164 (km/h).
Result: 100 (km/h)
